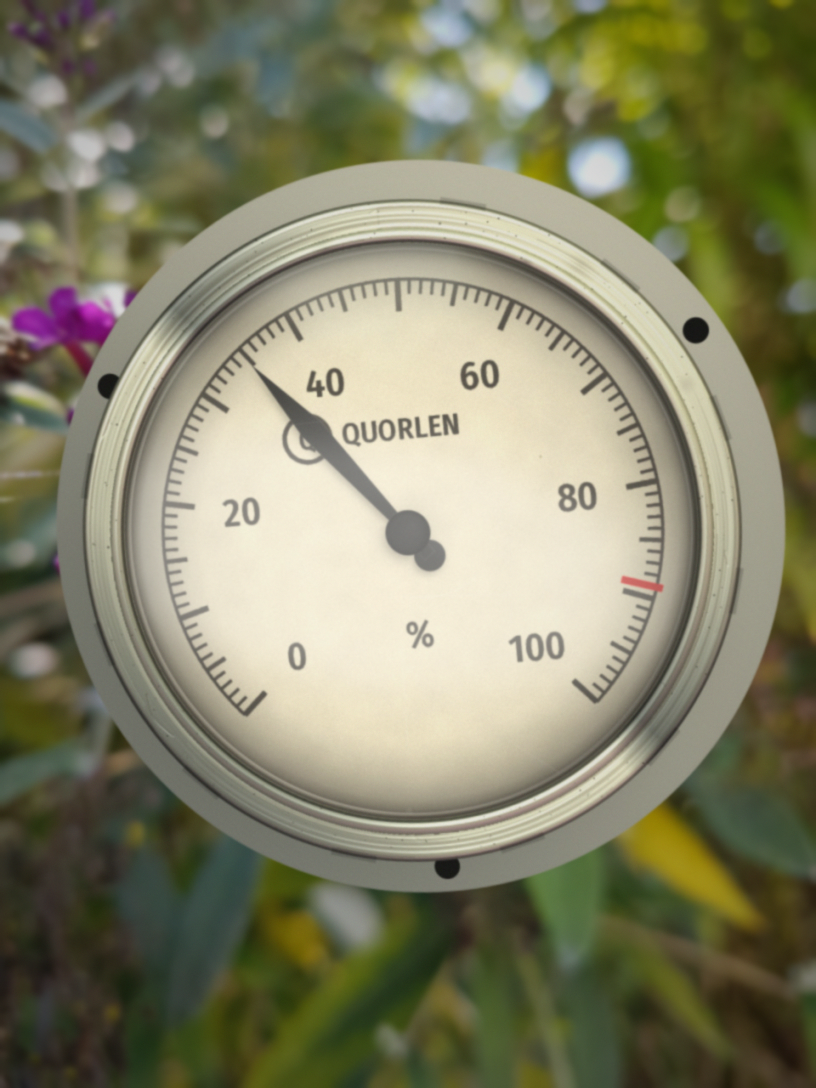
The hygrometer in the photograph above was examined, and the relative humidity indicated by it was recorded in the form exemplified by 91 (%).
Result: 35 (%)
